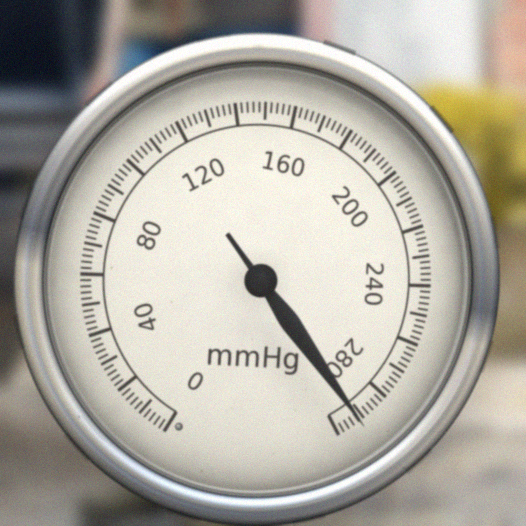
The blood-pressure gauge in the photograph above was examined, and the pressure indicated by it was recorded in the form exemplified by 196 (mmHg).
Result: 292 (mmHg)
